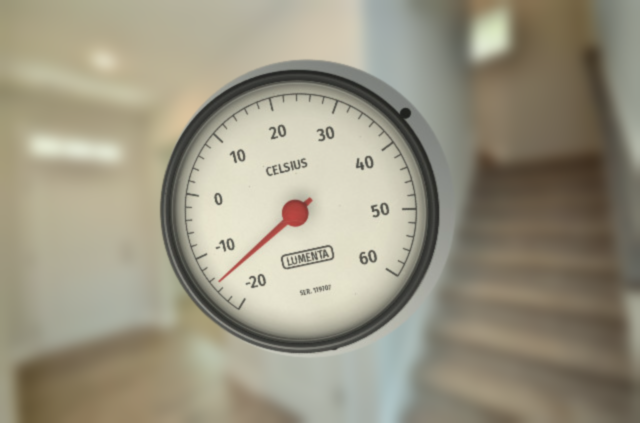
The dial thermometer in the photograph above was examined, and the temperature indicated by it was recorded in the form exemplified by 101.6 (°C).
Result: -15 (°C)
